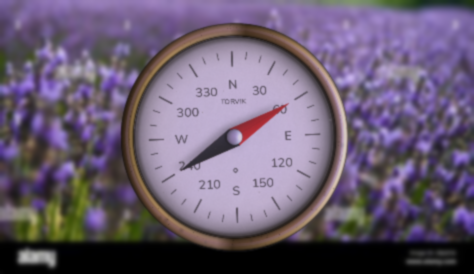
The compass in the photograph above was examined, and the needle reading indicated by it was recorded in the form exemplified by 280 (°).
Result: 60 (°)
